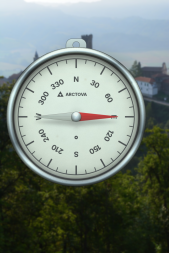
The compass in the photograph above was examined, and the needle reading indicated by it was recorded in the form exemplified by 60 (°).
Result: 90 (°)
